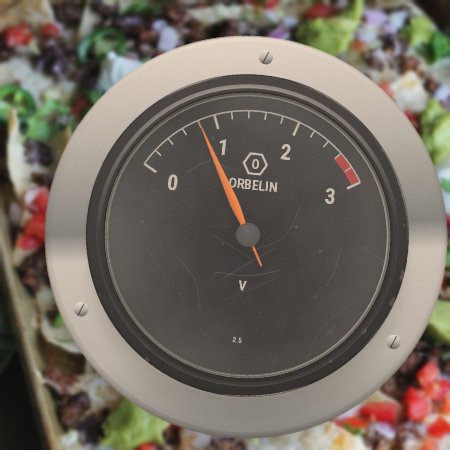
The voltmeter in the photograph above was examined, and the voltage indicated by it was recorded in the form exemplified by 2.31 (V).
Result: 0.8 (V)
